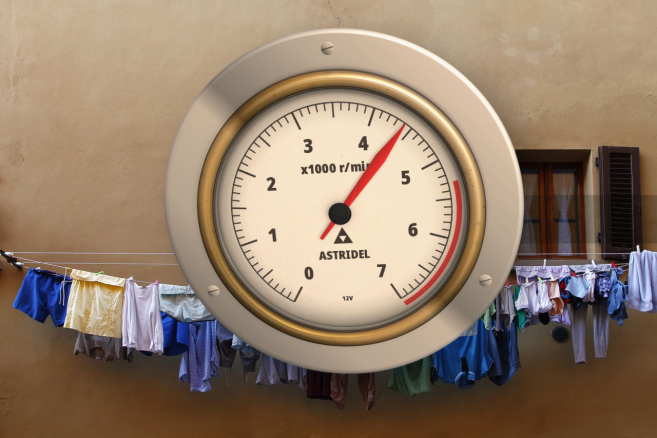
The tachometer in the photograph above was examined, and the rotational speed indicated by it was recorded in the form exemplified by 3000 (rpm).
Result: 4400 (rpm)
